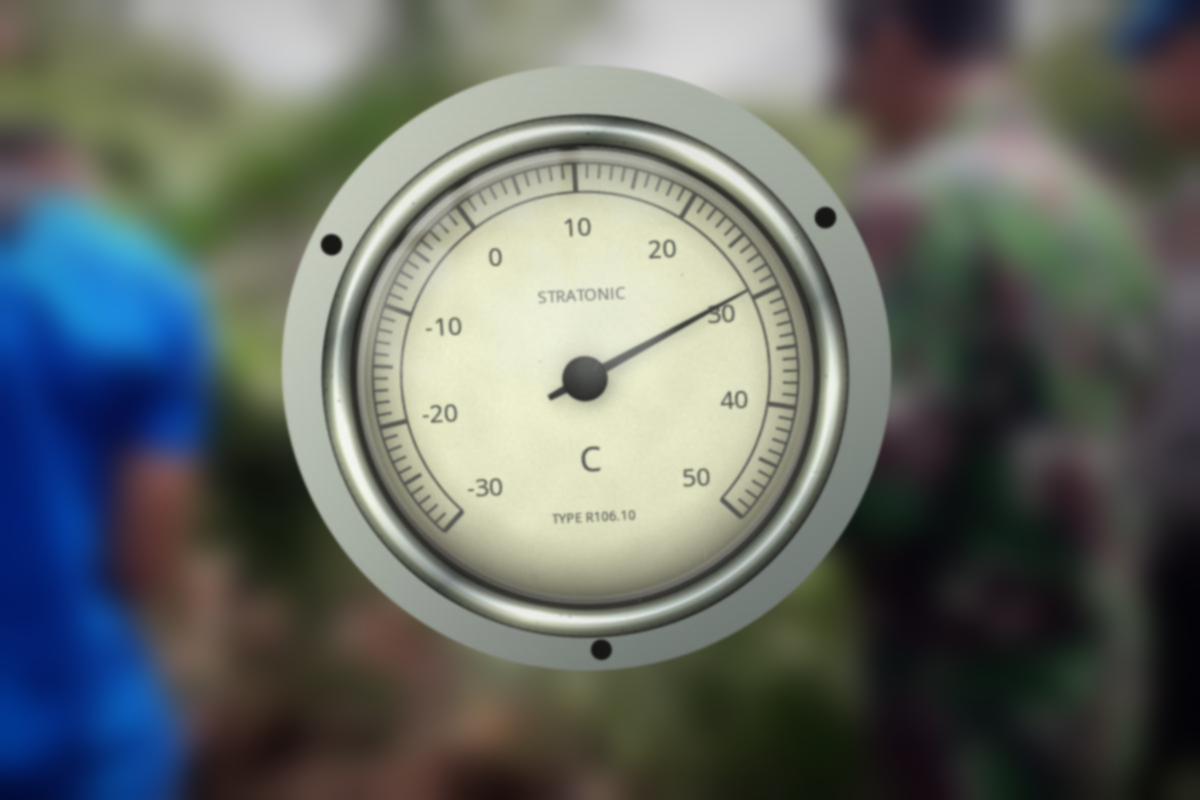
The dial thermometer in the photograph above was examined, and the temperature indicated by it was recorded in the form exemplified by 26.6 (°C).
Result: 29 (°C)
